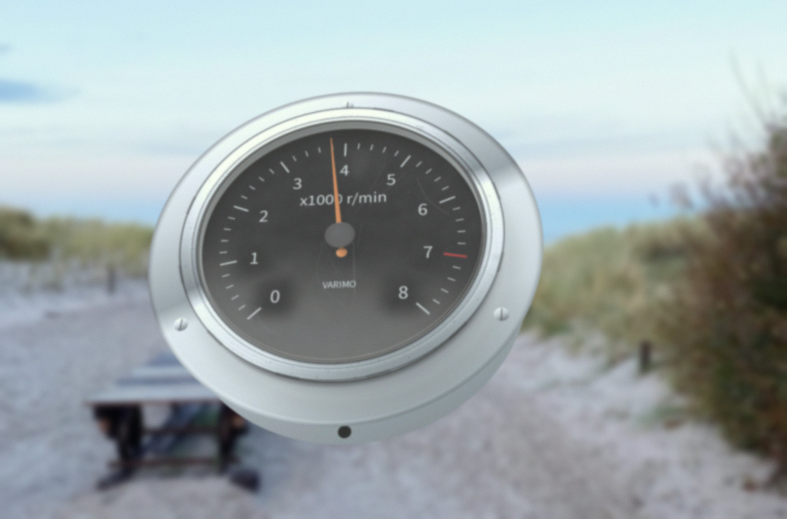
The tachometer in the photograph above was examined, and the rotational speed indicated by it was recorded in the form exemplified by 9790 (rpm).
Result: 3800 (rpm)
